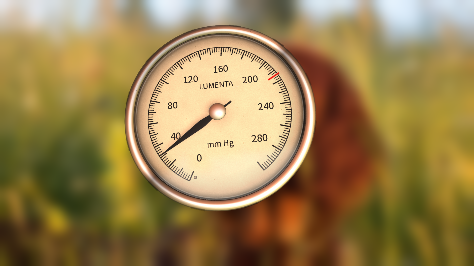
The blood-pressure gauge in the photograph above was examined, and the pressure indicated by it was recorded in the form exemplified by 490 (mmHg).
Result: 30 (mmHg)
